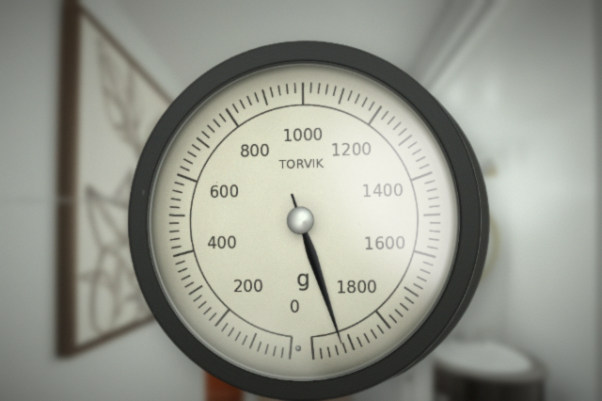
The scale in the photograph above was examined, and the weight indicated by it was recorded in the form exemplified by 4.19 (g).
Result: 1920 (g)
